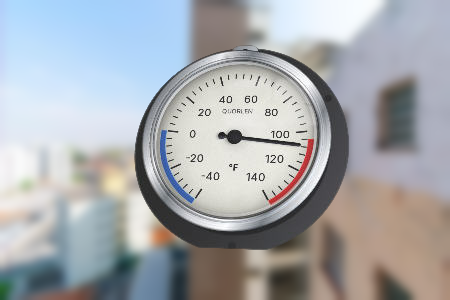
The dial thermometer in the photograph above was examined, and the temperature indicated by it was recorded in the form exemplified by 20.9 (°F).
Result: 108 (°F)
